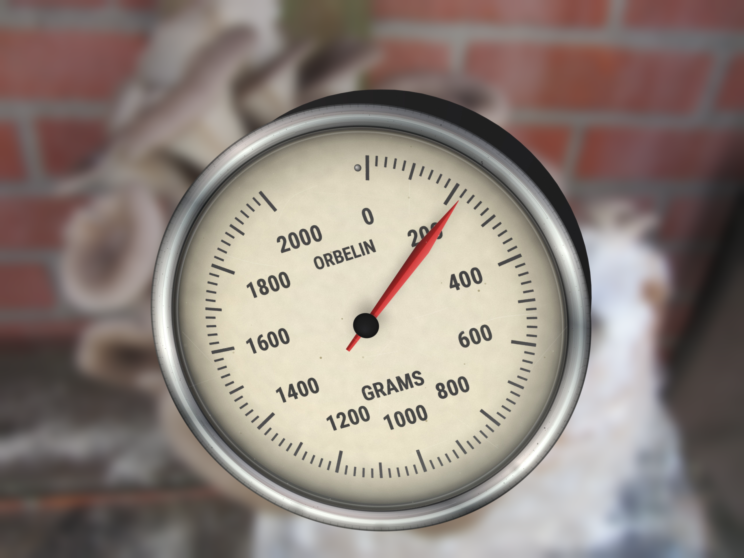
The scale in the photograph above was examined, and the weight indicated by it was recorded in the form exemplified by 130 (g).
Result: 220 (g)
